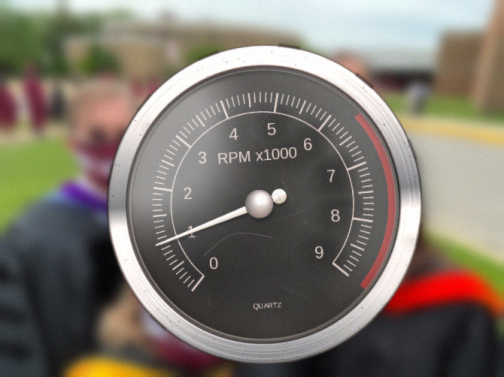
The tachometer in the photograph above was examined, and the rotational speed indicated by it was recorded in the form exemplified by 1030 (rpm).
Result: 1000 (rpm)
